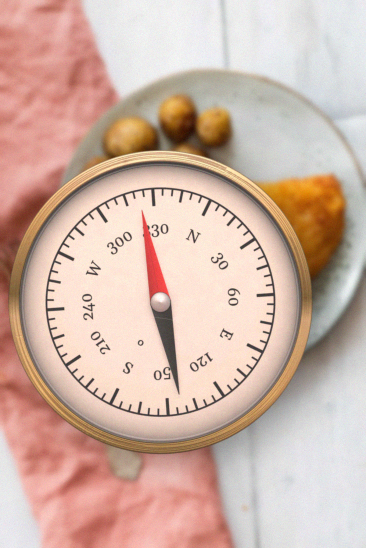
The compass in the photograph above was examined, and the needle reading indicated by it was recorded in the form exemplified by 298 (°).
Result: 322.5 (°)
